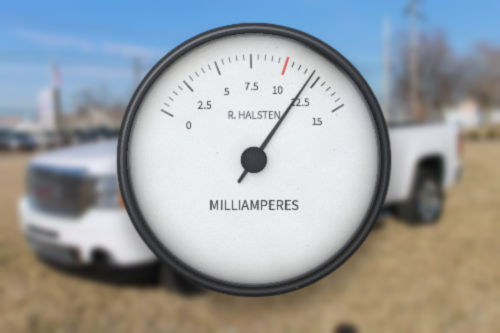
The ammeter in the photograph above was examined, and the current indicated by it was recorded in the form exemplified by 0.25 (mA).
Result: 12 (mA)
